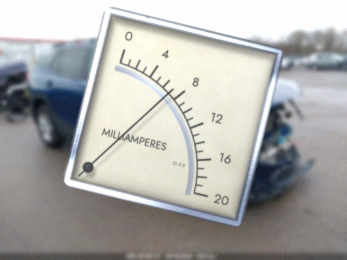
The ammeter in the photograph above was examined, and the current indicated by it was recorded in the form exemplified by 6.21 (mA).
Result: 7 (mA)
